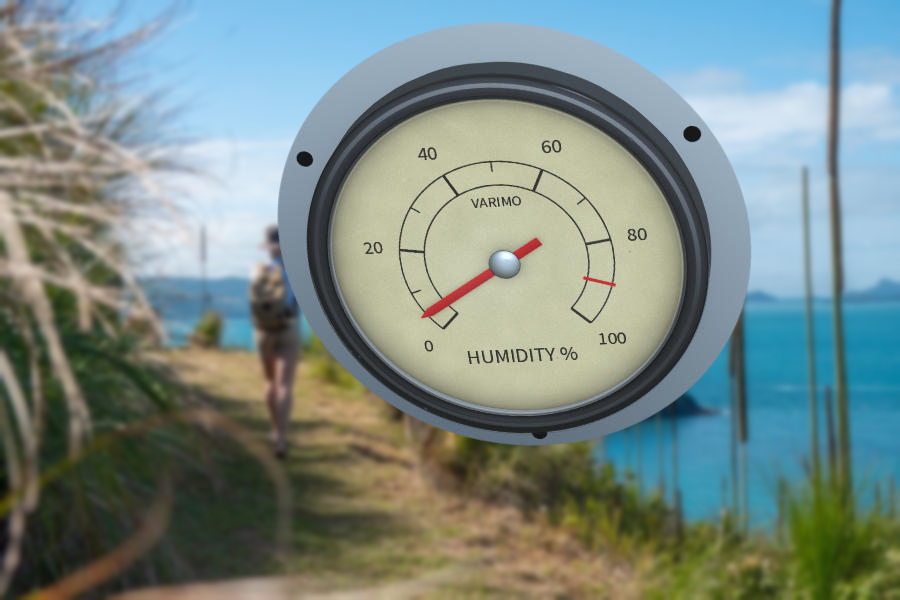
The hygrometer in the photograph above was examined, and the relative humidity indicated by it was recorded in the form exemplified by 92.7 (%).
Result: 5 (%)
